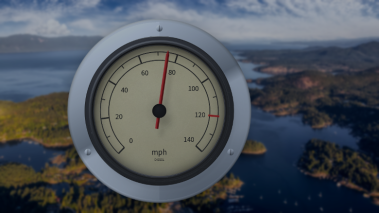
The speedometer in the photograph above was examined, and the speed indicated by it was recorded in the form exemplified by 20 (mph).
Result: 75 (mph)
